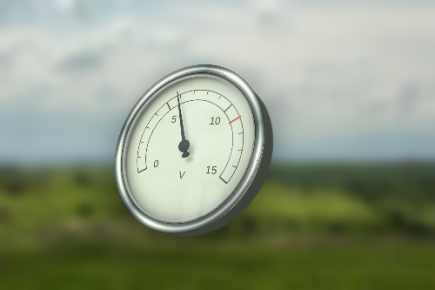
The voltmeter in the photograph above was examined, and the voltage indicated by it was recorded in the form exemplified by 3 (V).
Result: 6 (V)
